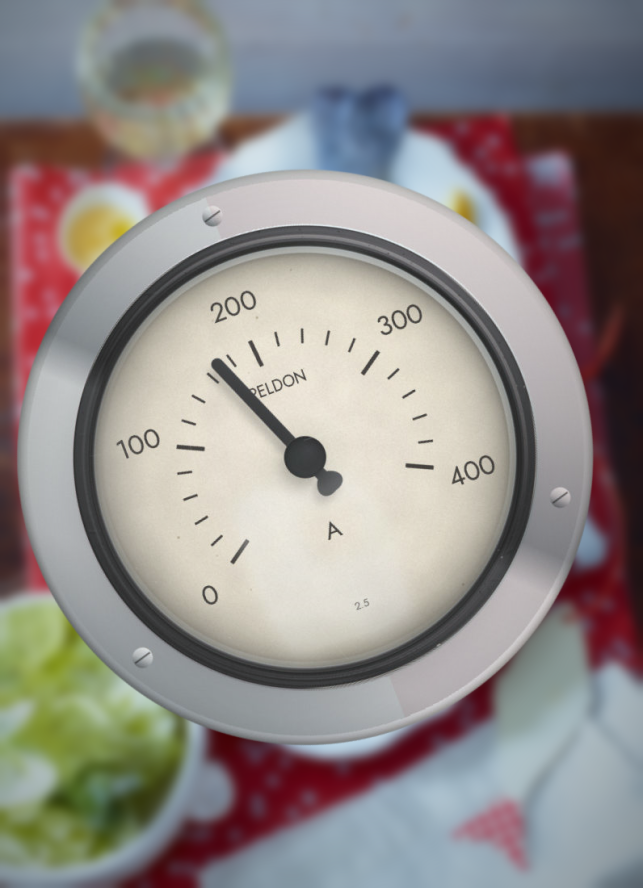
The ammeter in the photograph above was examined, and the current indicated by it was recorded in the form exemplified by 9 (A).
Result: 170 (A)
